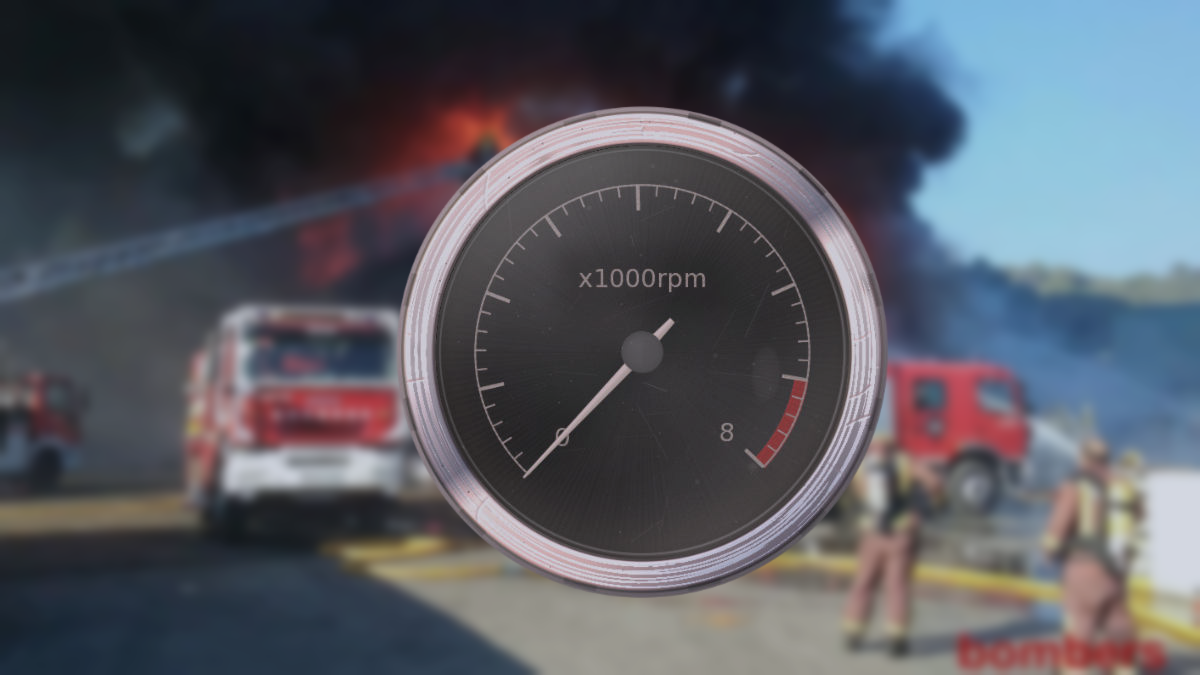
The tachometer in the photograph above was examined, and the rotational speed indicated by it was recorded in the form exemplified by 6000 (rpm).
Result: 0 (rpm)
